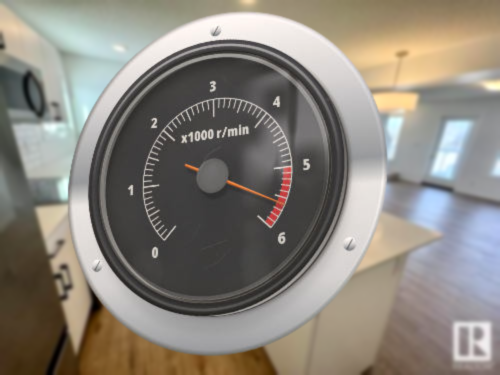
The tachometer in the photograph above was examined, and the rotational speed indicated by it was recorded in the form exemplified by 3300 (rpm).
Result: 5600 (rpm)
